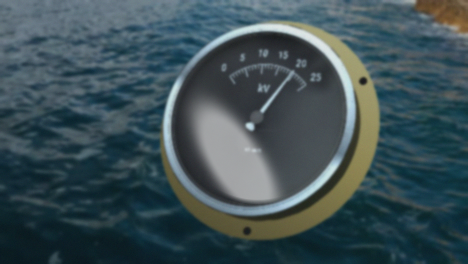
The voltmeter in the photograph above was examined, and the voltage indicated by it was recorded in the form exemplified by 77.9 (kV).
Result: 20 (kV)
